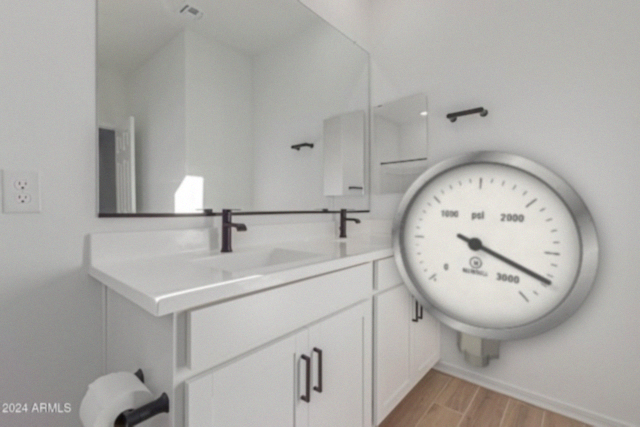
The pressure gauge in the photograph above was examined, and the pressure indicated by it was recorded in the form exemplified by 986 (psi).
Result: 2750 (psi)
